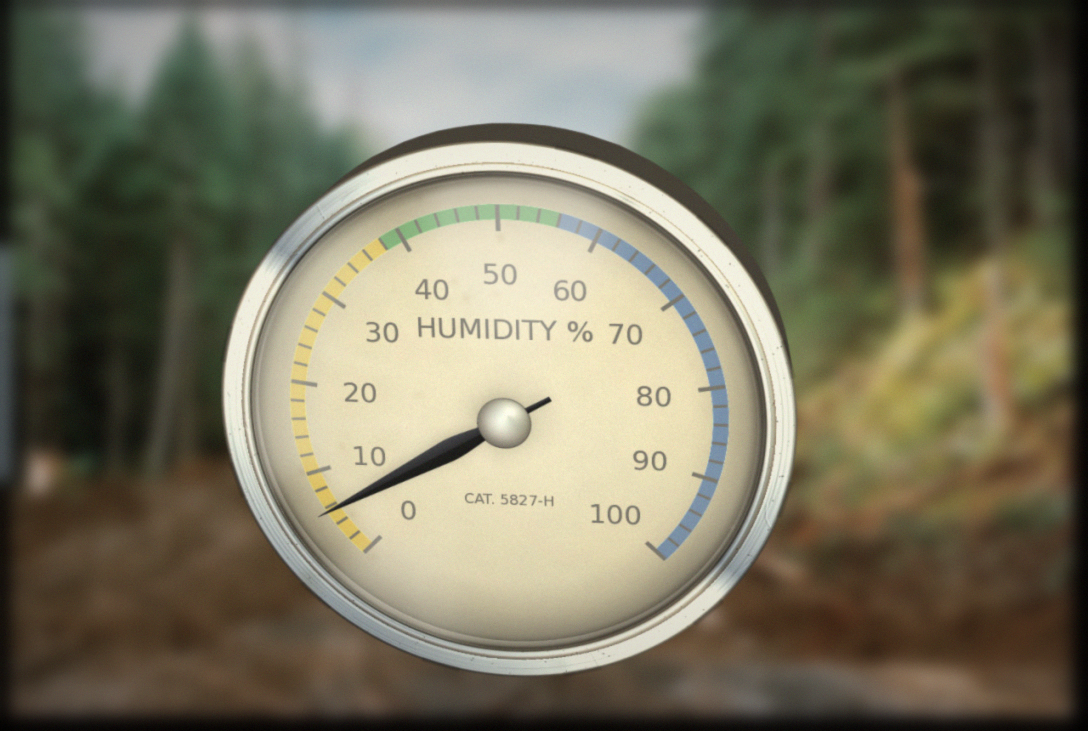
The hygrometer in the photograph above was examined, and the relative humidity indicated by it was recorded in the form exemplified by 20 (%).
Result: 6 (%)
